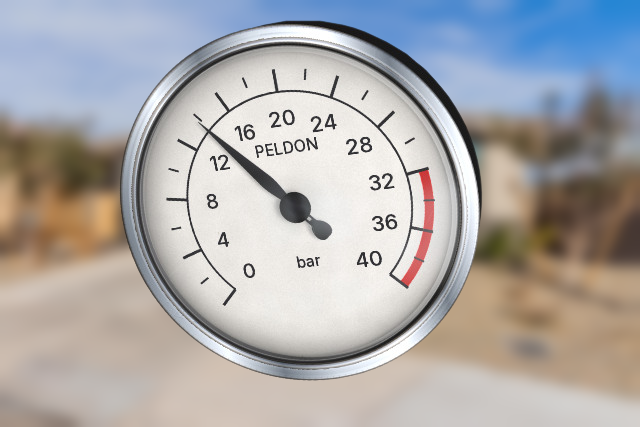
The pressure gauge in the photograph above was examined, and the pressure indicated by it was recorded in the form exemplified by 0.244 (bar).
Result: 14 (bar)
